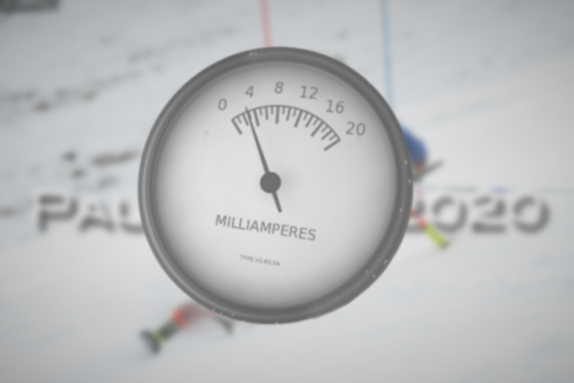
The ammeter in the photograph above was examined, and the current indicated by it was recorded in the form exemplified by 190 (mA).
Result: 3 (mA)
